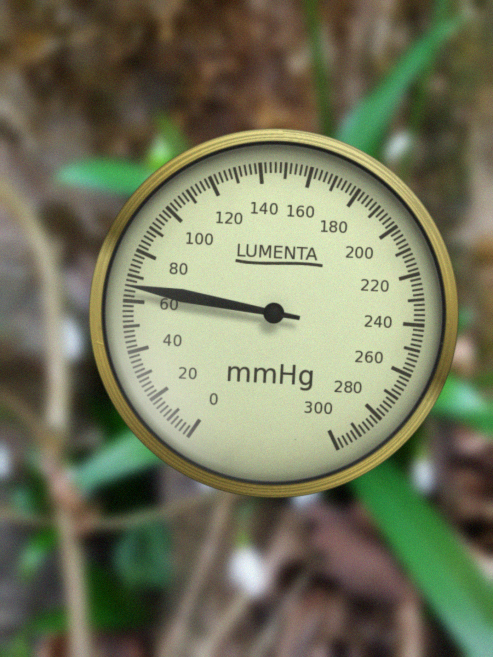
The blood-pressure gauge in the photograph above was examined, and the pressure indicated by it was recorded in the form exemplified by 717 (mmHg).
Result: 66 (mmHg)
